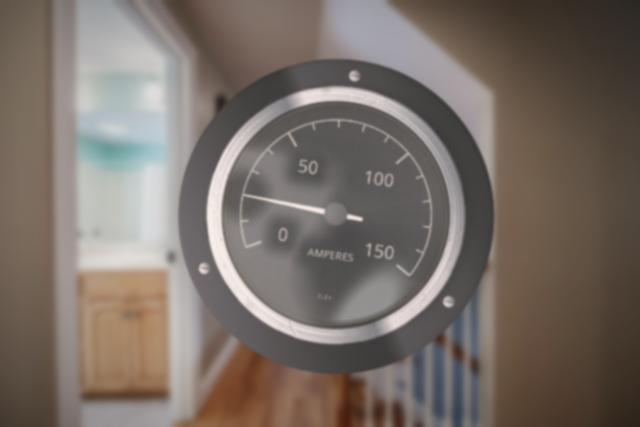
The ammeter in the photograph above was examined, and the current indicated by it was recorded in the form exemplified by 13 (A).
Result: 20 (A)
